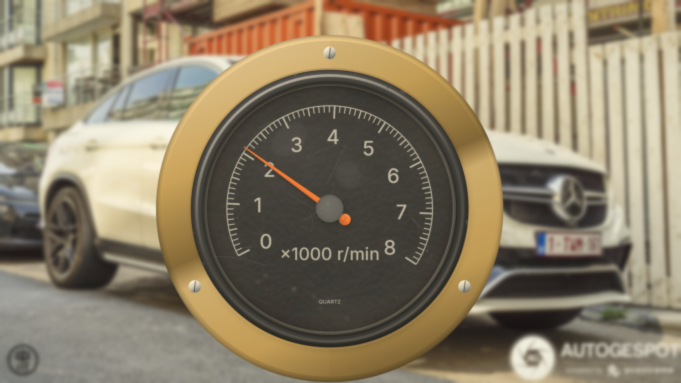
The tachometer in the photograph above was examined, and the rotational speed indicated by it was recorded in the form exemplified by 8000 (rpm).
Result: 2100 (rpm)
